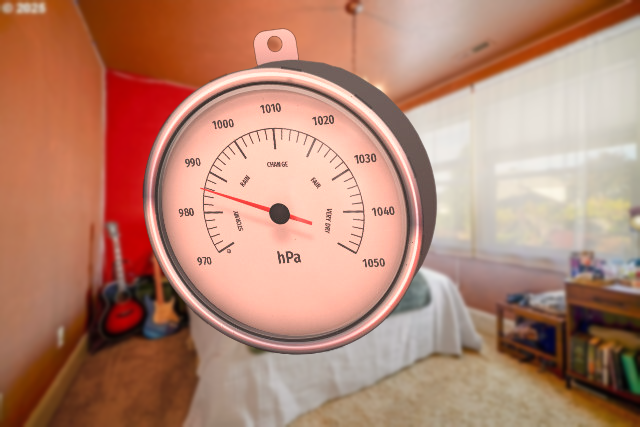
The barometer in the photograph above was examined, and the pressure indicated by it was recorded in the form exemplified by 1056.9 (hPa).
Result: 986 (hPa)
